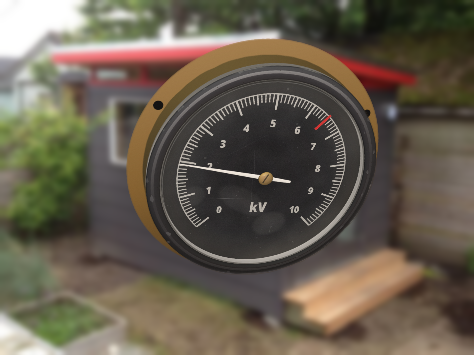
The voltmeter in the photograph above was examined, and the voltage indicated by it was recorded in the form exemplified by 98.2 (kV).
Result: 2 (kV)
